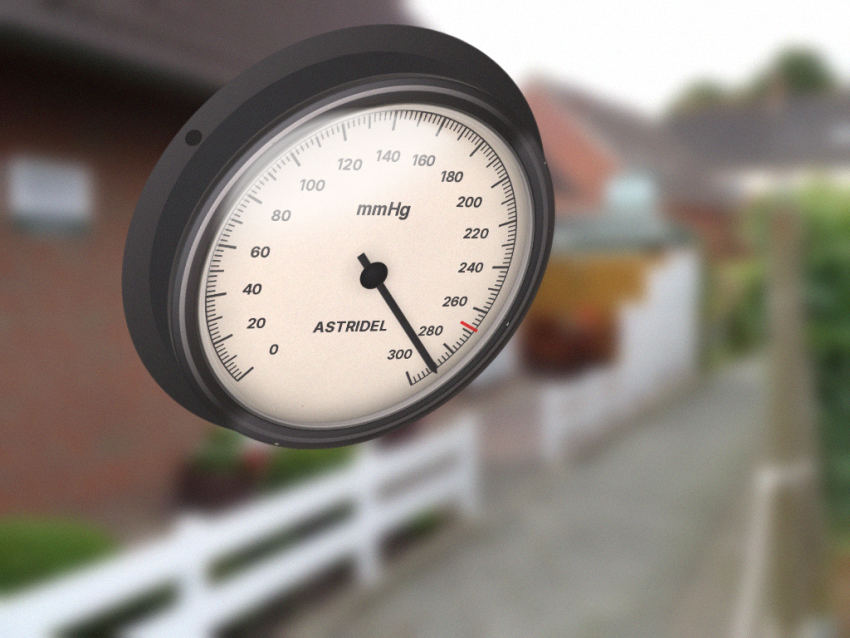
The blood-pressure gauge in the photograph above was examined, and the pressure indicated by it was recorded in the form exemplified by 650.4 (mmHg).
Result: 290 (mmHg)
